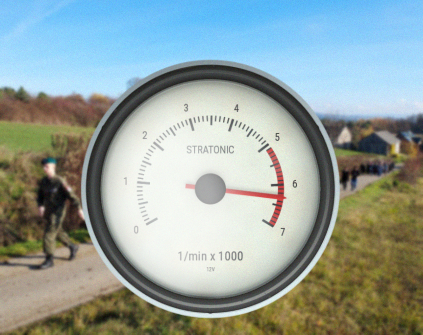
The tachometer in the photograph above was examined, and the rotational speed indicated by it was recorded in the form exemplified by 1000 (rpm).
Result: 6300 (rpm)
